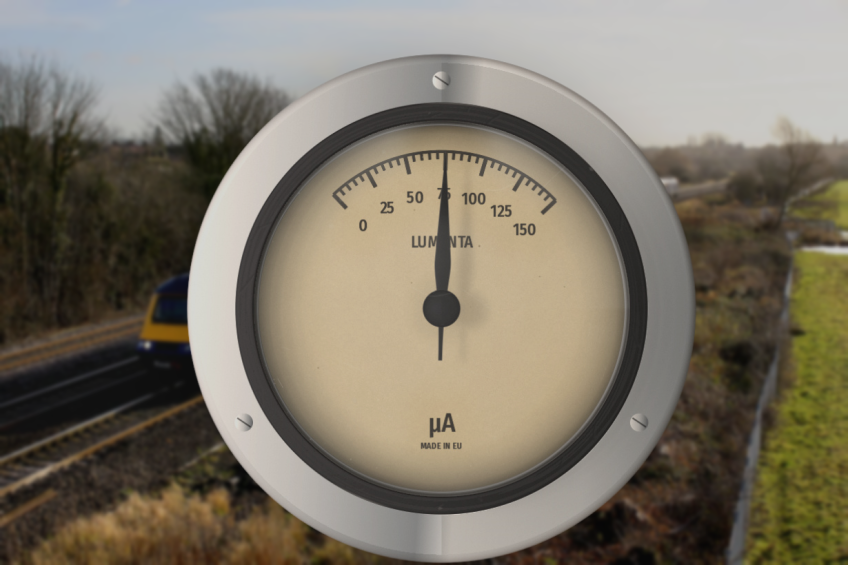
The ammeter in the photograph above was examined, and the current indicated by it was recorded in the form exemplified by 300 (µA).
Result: 75 (µA)
